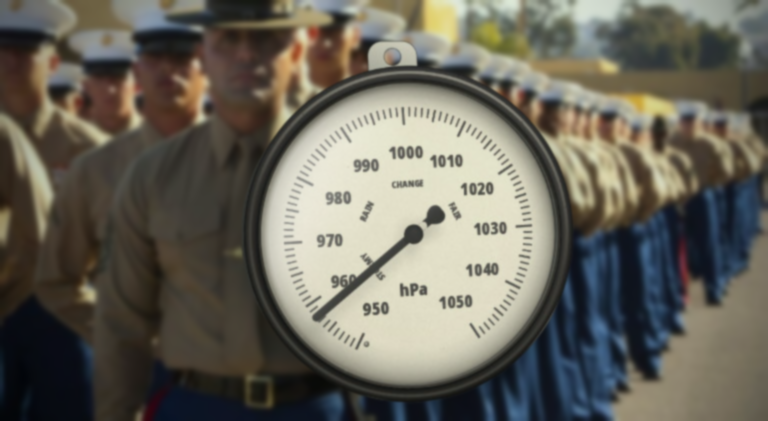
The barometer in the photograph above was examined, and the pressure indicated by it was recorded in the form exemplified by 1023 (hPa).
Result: 958 (hPa)
